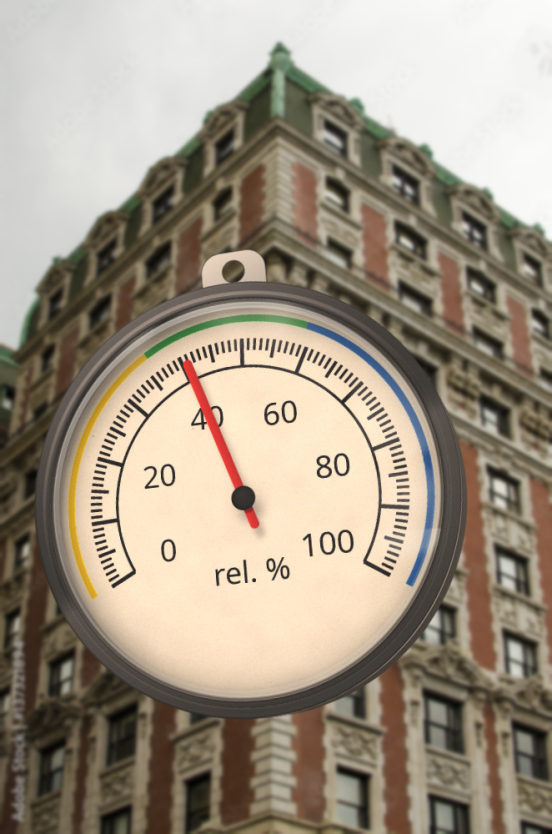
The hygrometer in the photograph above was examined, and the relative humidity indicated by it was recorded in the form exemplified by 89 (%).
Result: 41 (%)
